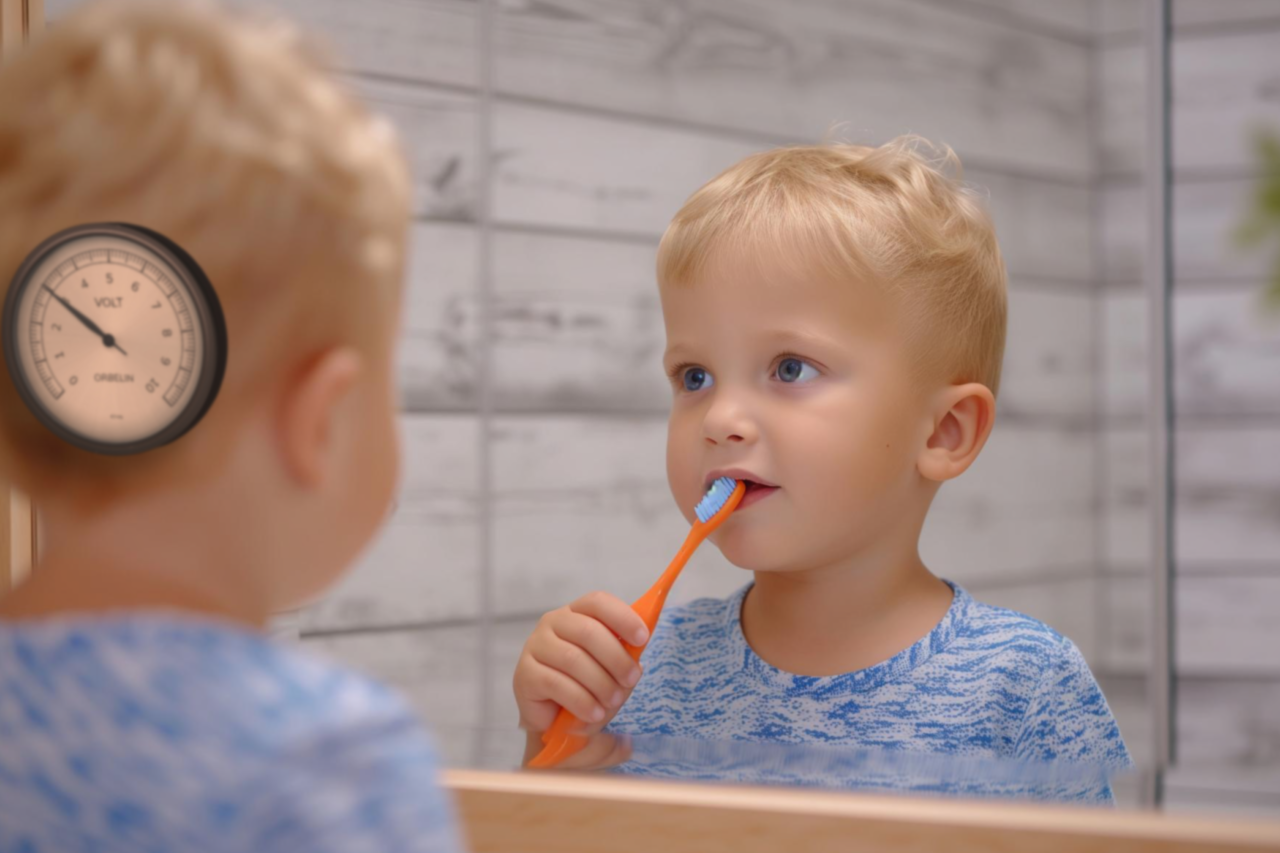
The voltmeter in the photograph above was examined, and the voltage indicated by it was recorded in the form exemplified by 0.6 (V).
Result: 3 (V)
